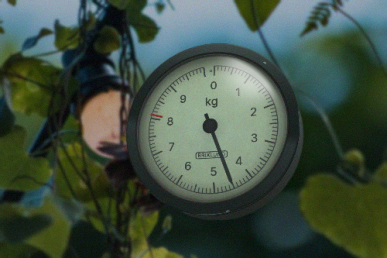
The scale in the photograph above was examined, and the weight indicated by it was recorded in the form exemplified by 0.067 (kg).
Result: 4.5 (kg)
